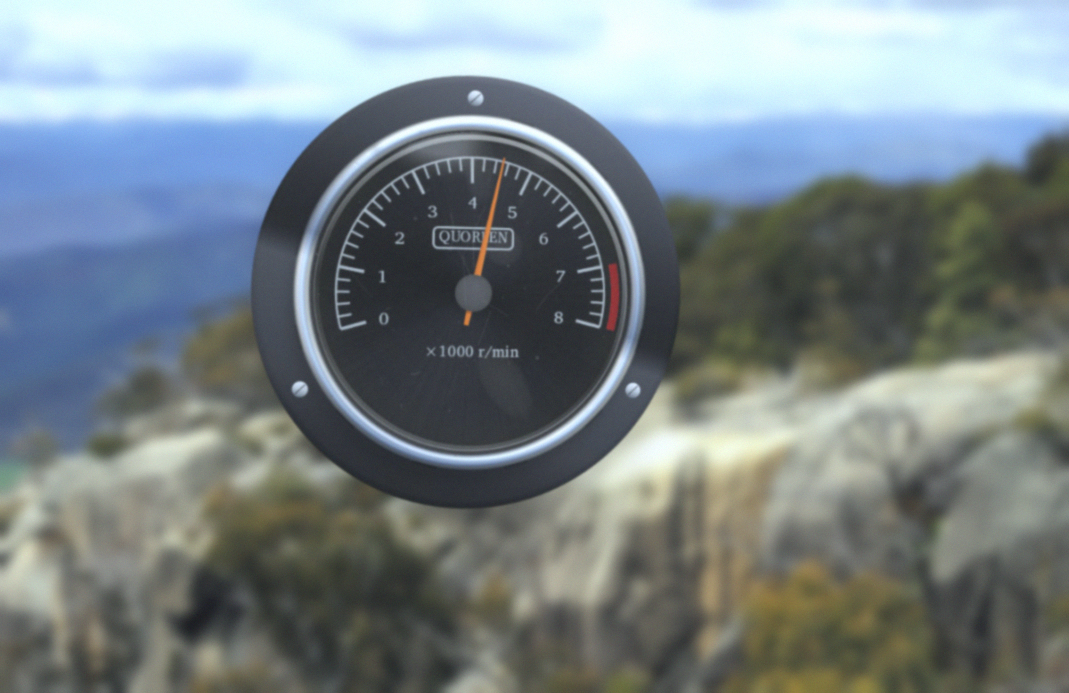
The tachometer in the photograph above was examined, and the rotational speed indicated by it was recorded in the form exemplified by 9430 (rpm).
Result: 4500 (rpm)
